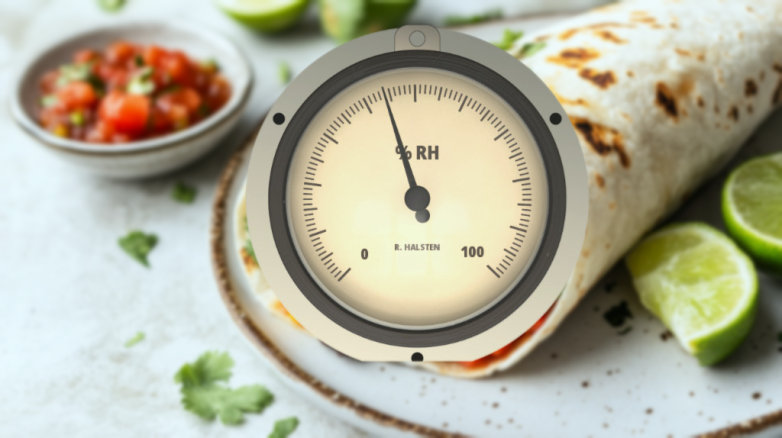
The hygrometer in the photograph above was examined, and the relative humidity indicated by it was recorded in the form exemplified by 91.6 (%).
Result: 44 (%)
